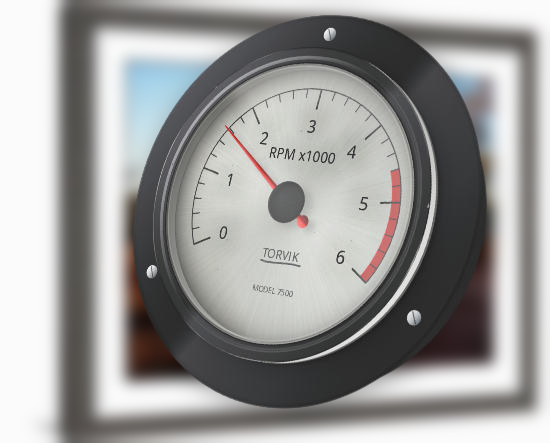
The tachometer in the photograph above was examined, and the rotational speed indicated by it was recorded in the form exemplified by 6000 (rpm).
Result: 1600 (rpm)
